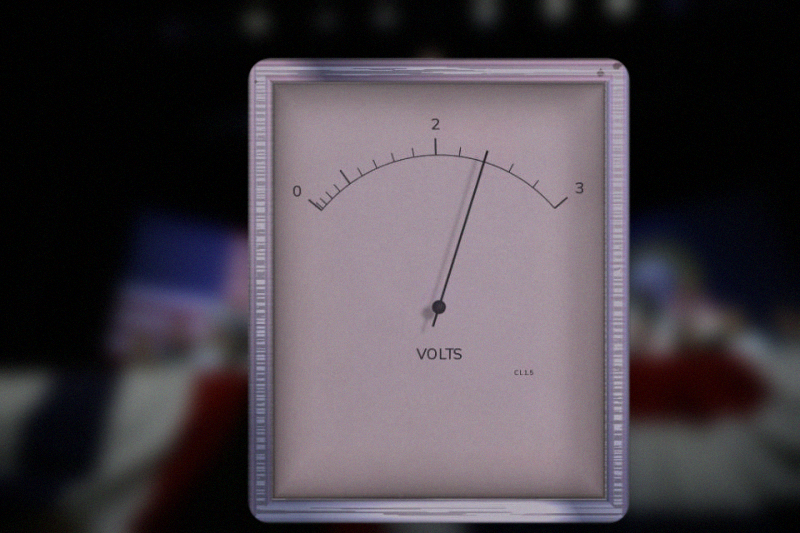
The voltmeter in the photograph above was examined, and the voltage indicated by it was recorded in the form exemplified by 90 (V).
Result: 2.4 (V)
